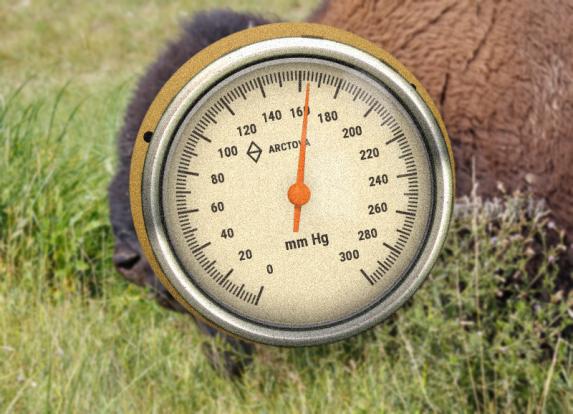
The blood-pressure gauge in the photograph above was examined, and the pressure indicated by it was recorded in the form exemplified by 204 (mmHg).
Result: 164 (mmHg)
